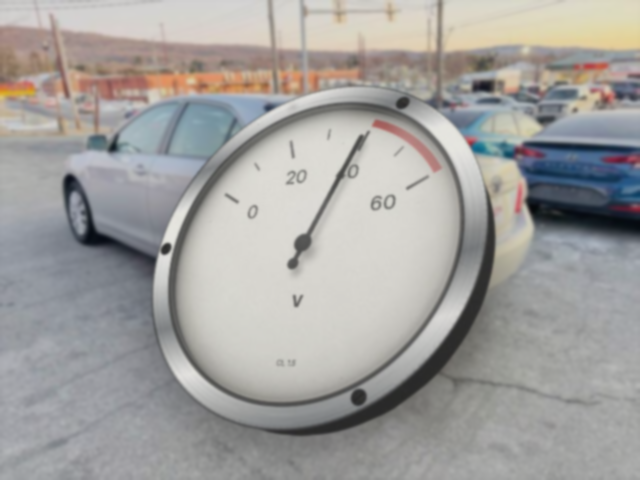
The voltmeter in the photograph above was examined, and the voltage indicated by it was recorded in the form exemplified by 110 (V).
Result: 40 (V)
